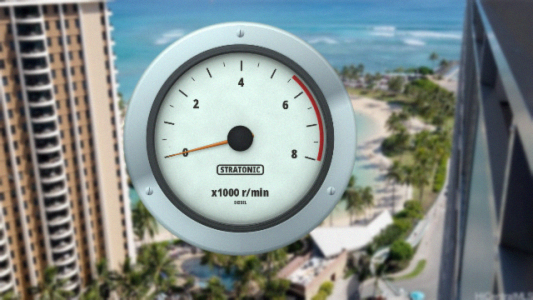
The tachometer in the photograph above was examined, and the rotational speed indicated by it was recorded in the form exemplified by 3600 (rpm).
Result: 0 (rpm)
